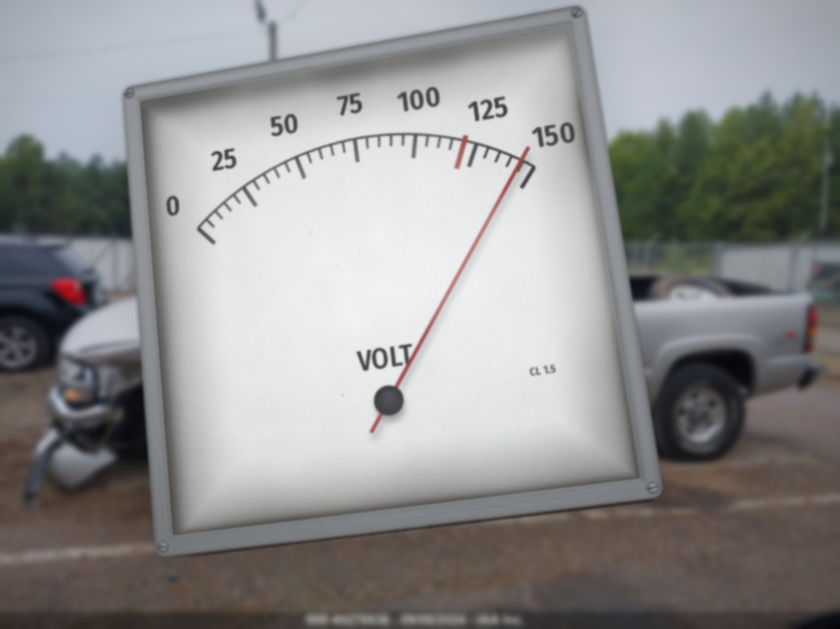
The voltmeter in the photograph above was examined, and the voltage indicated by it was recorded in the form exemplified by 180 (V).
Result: 145 (V)
